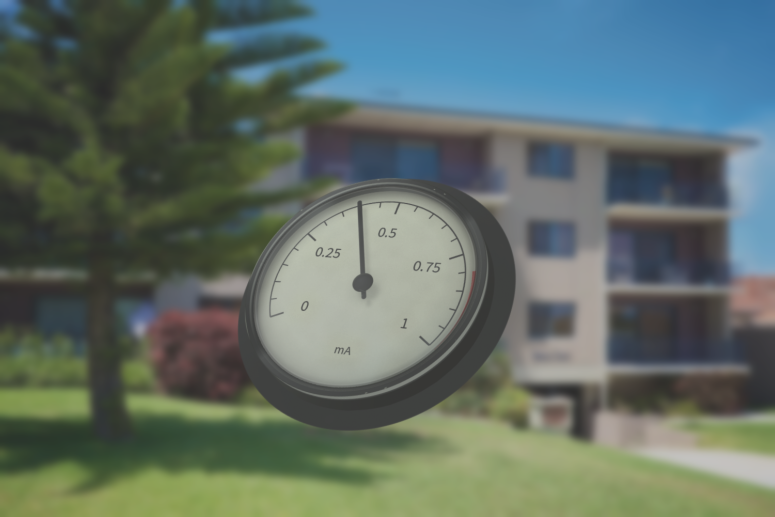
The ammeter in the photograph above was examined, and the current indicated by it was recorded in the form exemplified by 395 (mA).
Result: 0.4 (mA)
